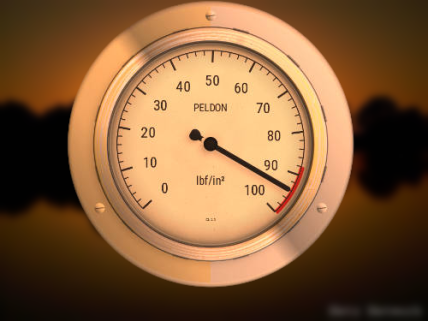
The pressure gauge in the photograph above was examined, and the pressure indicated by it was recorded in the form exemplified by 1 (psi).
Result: 94 (psi)
